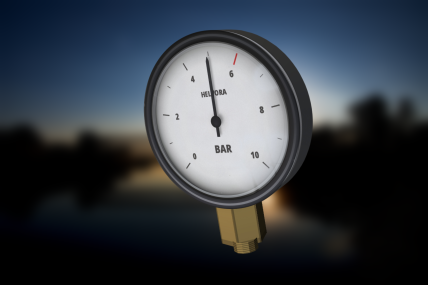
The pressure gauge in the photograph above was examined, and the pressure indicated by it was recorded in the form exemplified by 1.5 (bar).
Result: 5 (bar)
